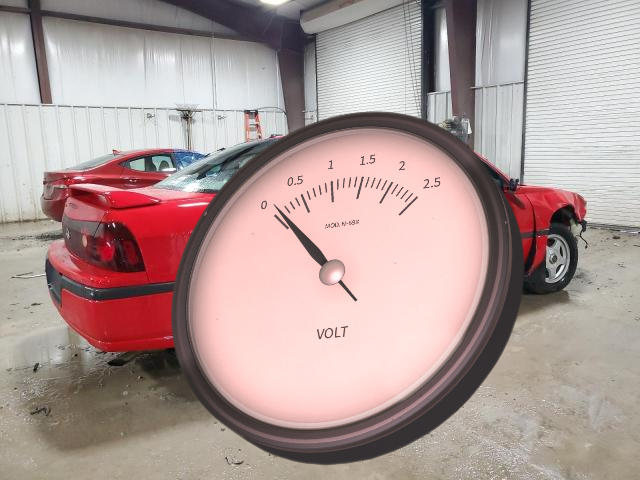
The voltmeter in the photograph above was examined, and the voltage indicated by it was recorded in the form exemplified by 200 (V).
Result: 0.1 (V)
